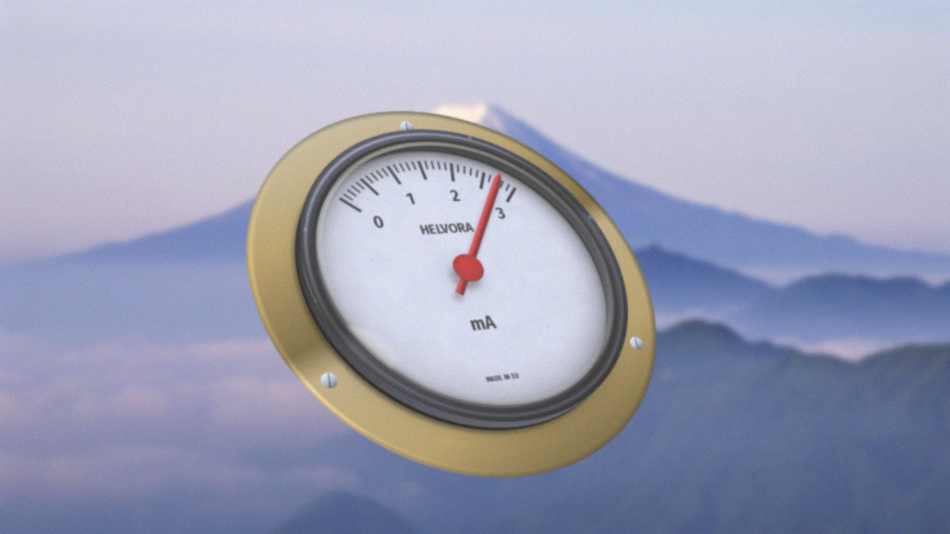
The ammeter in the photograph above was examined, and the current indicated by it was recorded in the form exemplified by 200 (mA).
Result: 2.7 (mA)
